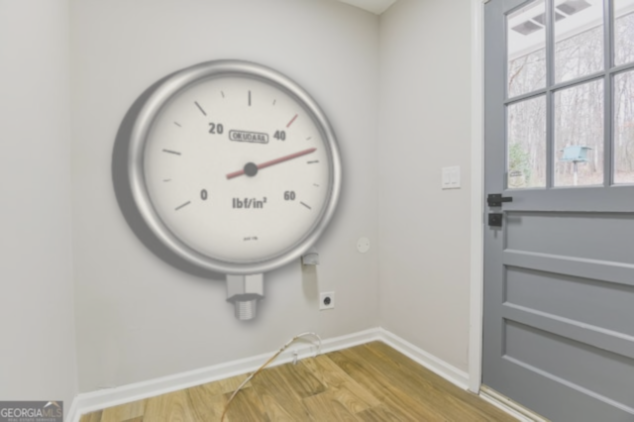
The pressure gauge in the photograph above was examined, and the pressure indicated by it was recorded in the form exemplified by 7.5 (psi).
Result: 47.5 (psi)
